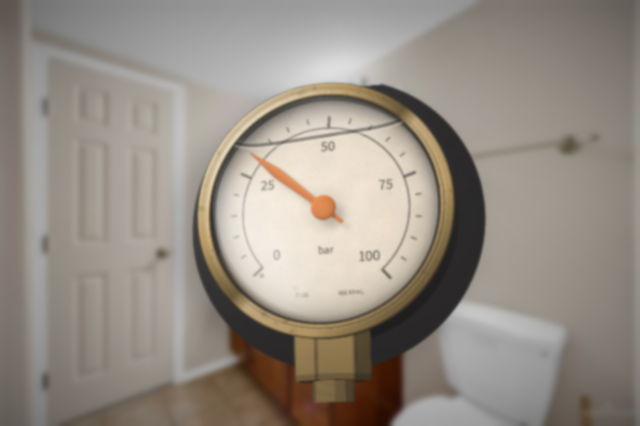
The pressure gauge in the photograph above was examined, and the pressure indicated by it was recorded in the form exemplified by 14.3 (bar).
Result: 30 (bar)
